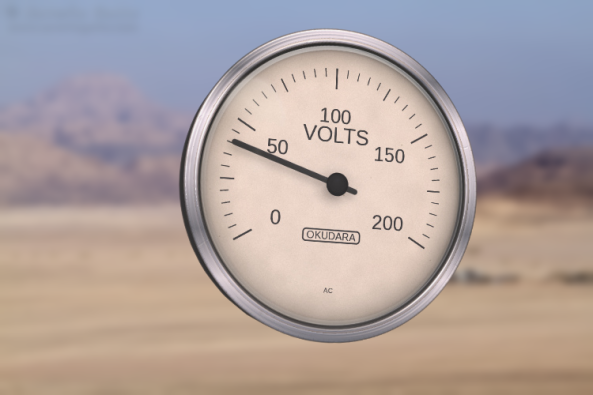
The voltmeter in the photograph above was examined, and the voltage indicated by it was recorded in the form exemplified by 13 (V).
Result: 40 (V)
